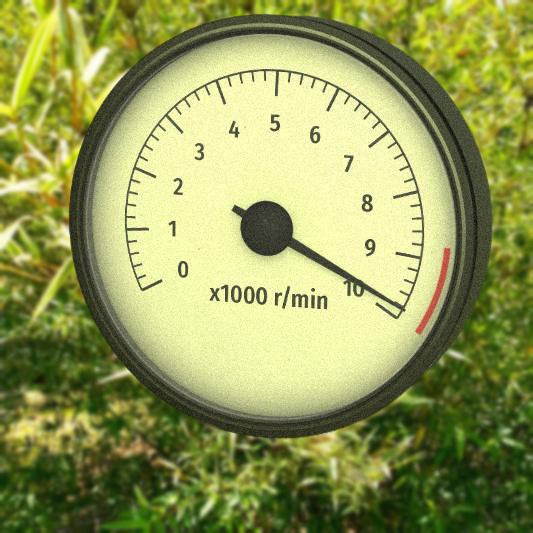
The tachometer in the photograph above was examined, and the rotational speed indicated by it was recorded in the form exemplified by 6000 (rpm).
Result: 9800 (rpm)
